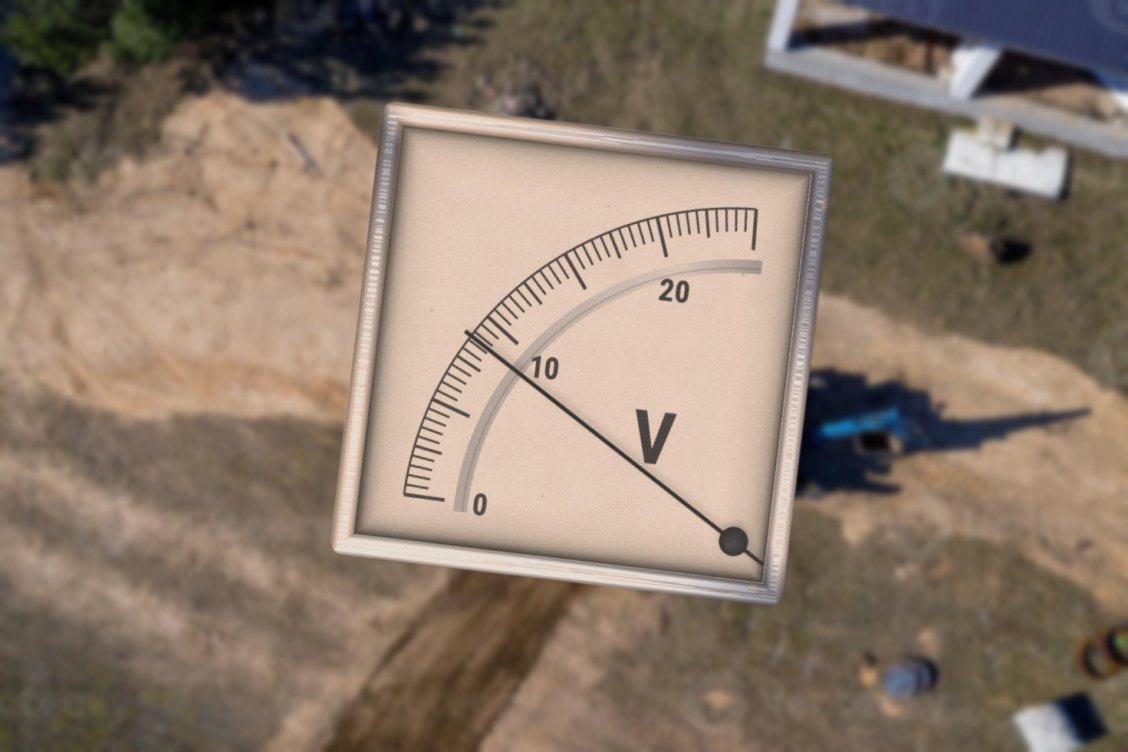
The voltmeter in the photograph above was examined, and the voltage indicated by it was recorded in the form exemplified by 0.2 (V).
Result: 8.75 (V)
